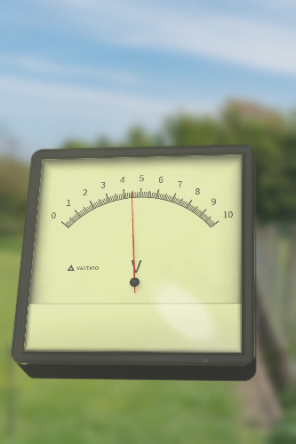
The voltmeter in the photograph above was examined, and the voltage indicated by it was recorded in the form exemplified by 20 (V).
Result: 4.5 (V)
